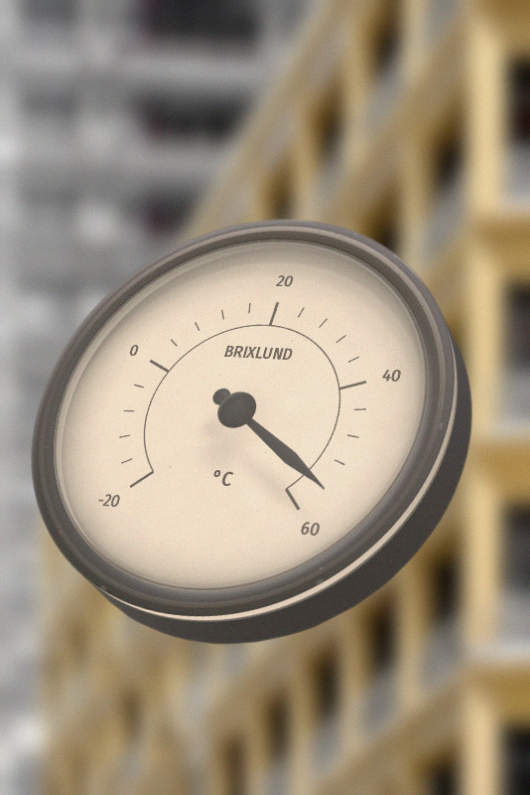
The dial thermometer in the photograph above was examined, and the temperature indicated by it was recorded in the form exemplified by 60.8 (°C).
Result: 56 (°C)
